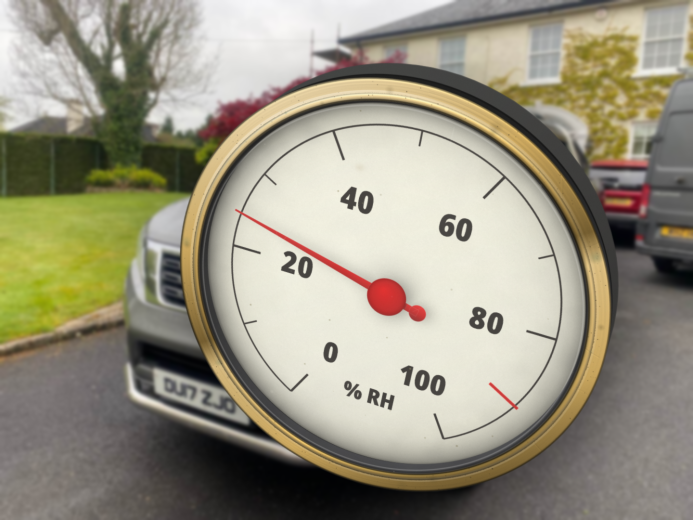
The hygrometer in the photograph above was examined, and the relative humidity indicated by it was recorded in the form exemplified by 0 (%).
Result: 25 (%)
